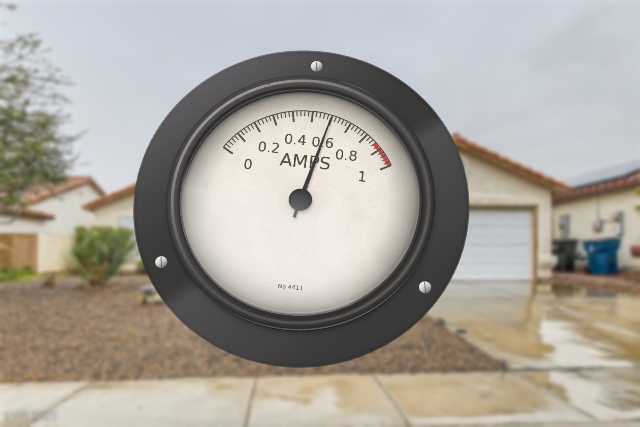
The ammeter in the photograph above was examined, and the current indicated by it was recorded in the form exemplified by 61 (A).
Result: 0.6 (A)
